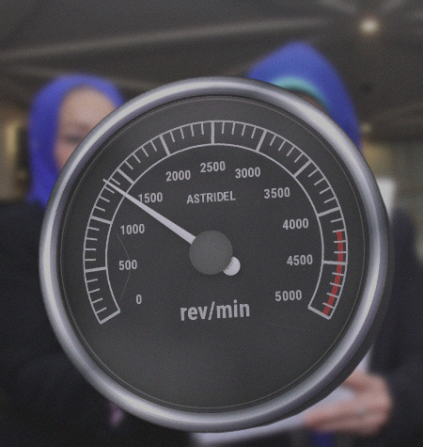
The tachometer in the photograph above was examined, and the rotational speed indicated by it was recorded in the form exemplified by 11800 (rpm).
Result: 1350 (rpm)
